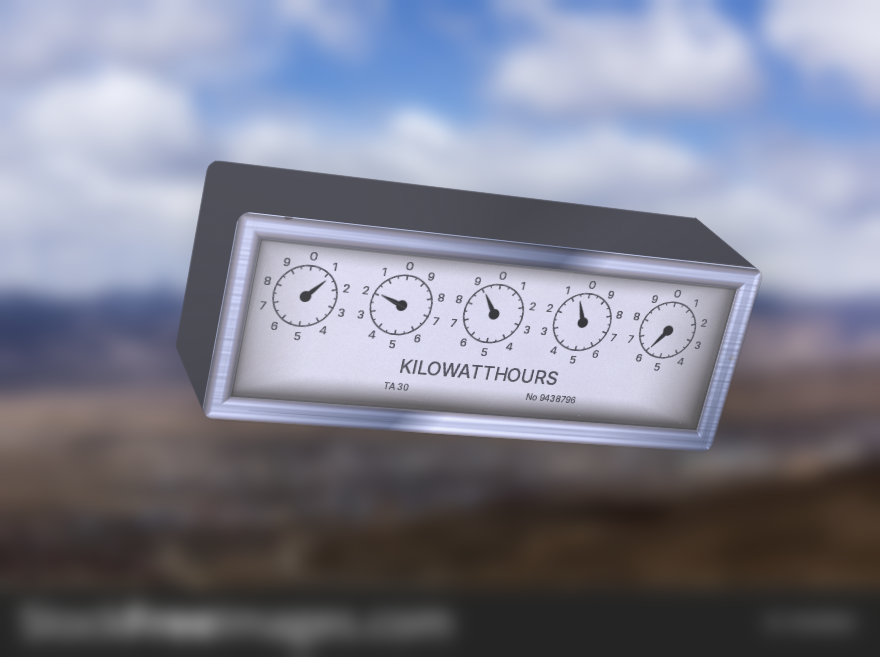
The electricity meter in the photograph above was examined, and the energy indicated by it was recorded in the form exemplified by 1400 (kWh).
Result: 11906 (kWh)
